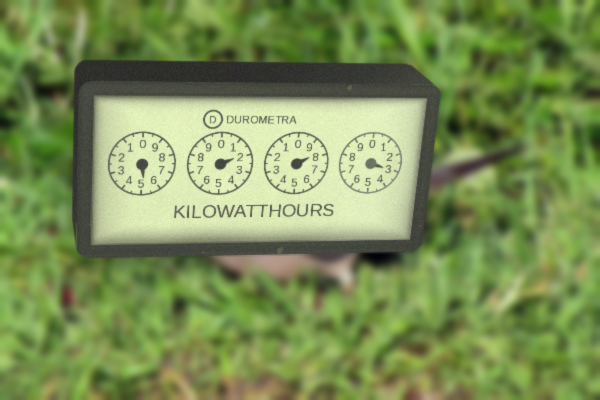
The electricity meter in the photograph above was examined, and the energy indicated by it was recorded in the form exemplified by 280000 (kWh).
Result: 5183 (kWh)
